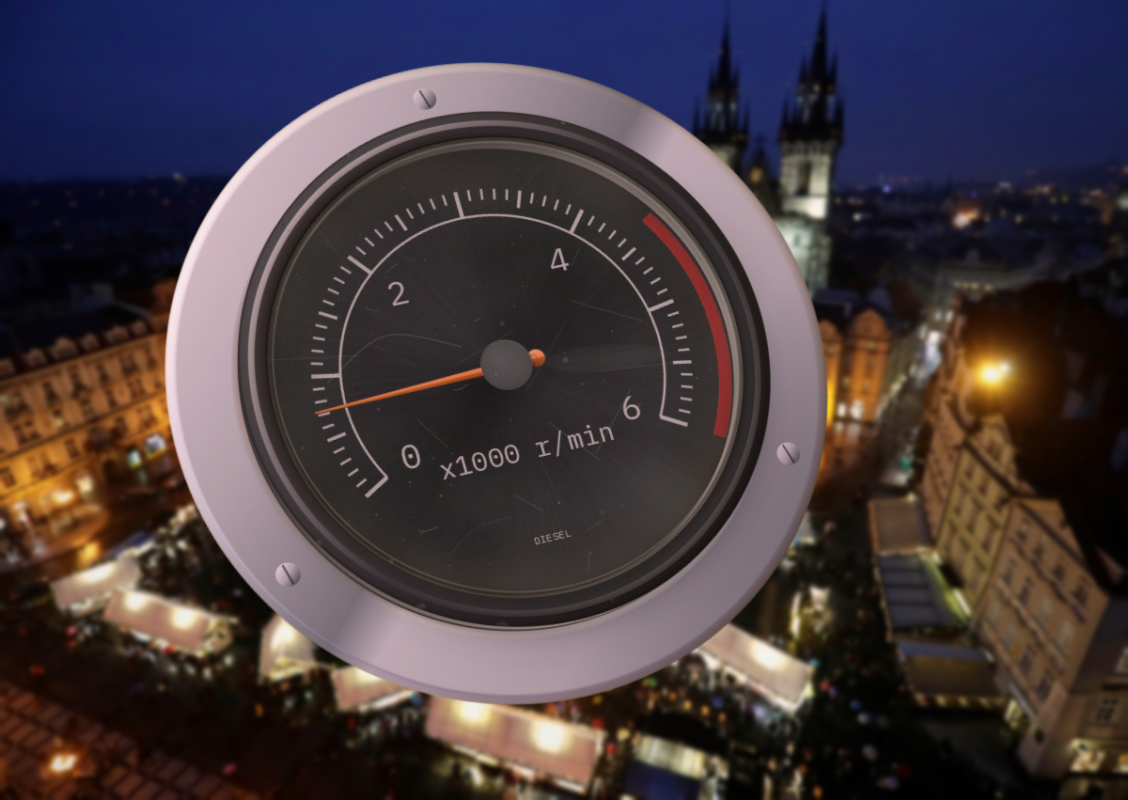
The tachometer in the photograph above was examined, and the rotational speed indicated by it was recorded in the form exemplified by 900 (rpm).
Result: 700 (rpm)
